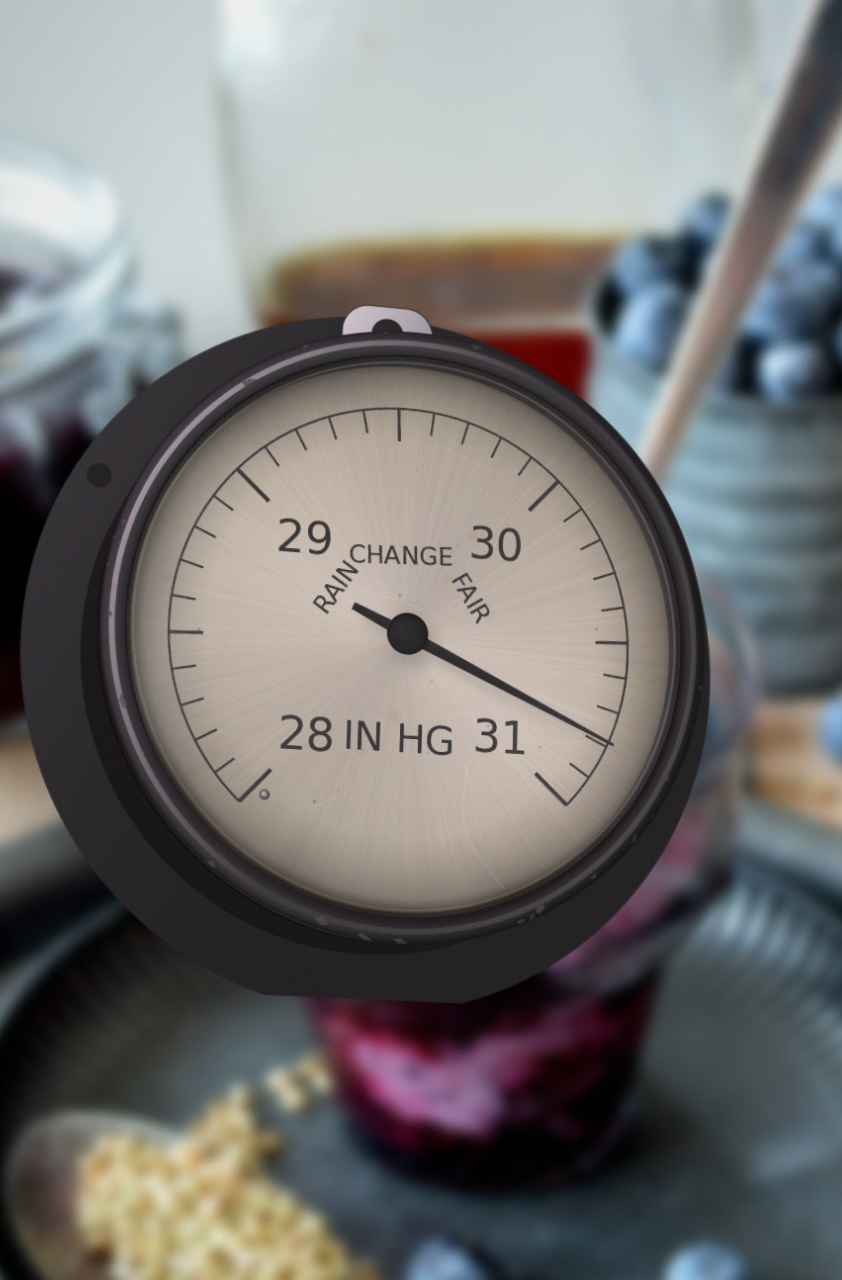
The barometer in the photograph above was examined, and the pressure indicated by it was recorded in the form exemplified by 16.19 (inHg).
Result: 30.8 (inHg)
